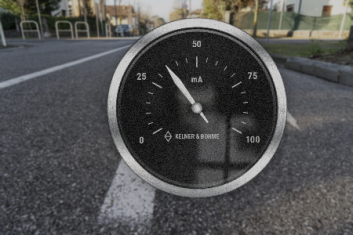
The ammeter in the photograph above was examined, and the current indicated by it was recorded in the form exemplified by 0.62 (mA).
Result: 35 (mA)
